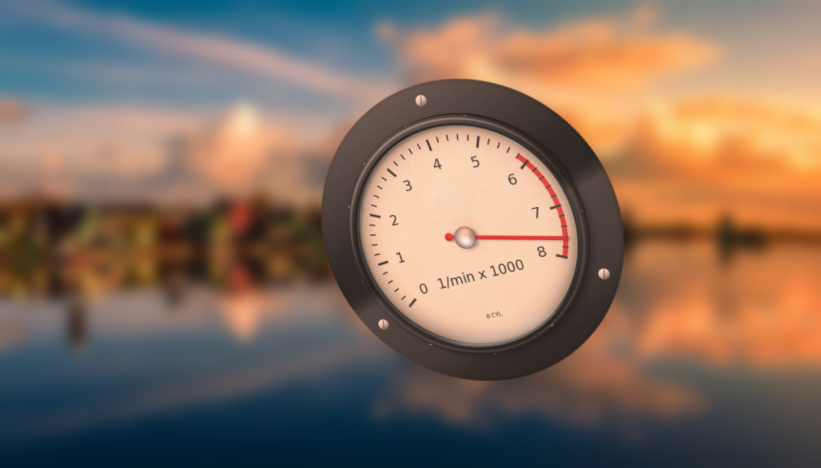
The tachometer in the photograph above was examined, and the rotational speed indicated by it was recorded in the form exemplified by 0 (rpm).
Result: 7600 (rpm)
